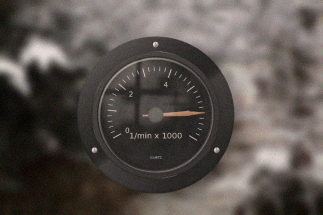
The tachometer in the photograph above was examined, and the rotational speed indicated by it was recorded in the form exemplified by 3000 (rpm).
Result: 6000 (rpm)
